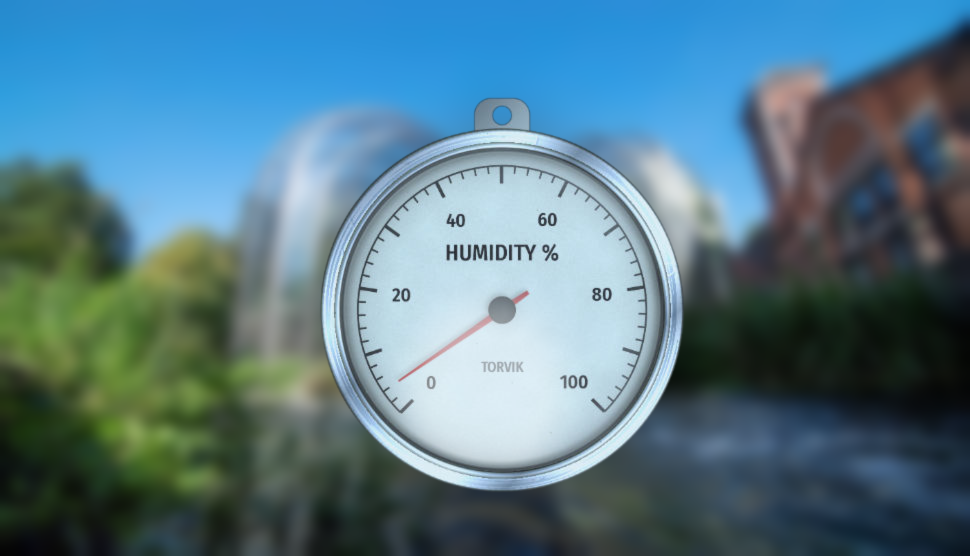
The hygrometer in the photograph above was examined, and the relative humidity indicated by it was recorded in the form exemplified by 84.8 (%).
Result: 4 (%)
